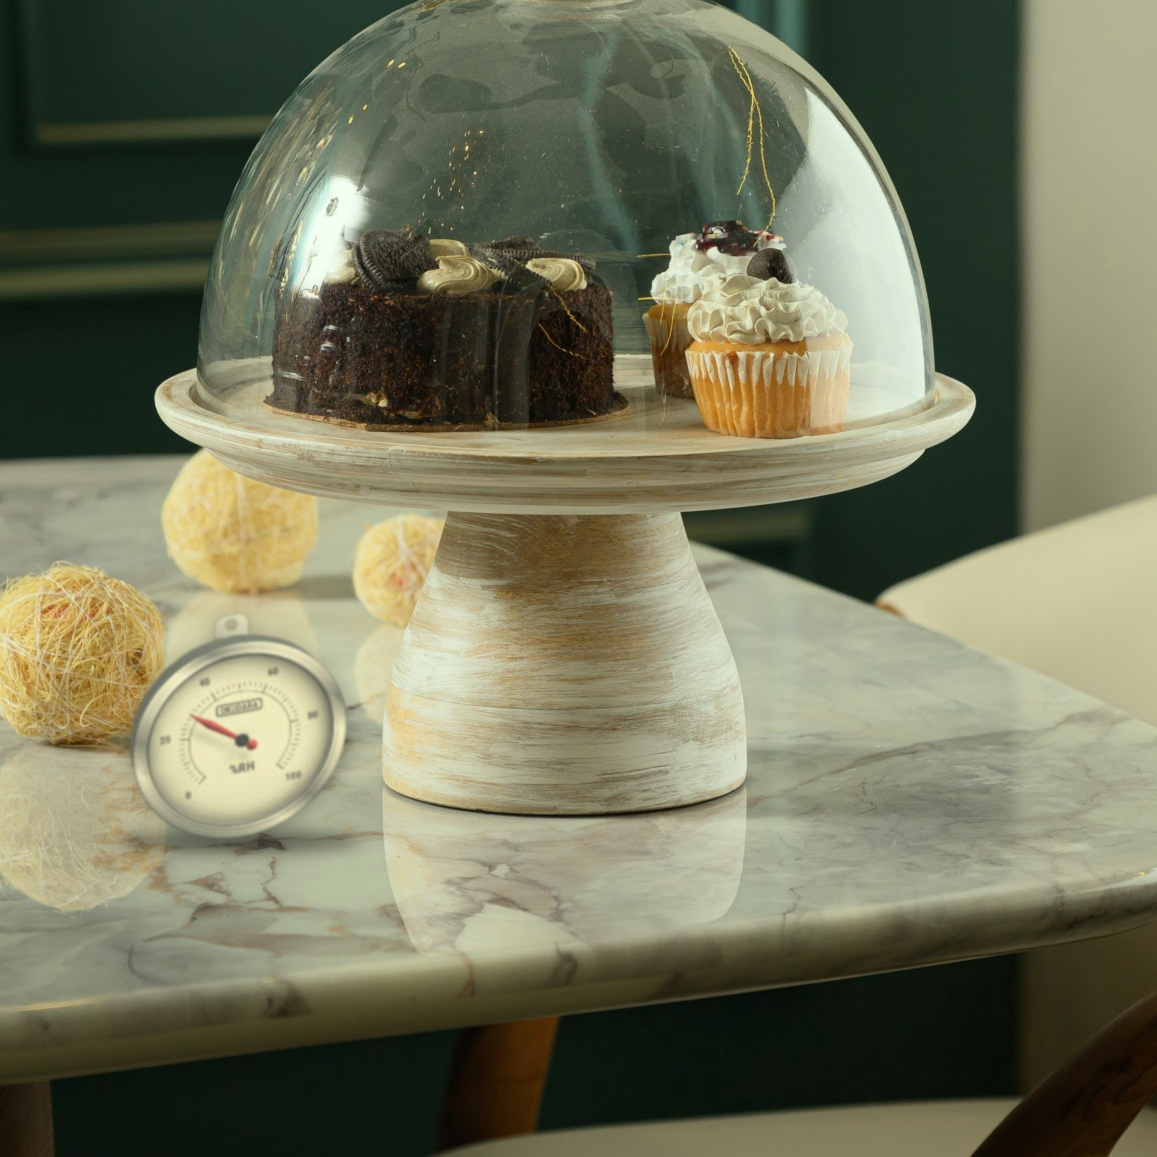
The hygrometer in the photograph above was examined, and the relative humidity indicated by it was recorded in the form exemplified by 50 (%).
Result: 30 (%)
